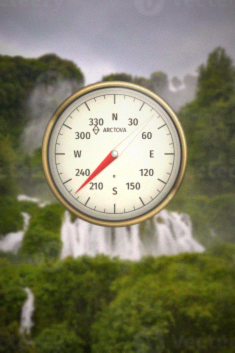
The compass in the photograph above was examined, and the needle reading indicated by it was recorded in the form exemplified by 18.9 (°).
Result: 225 (°)
